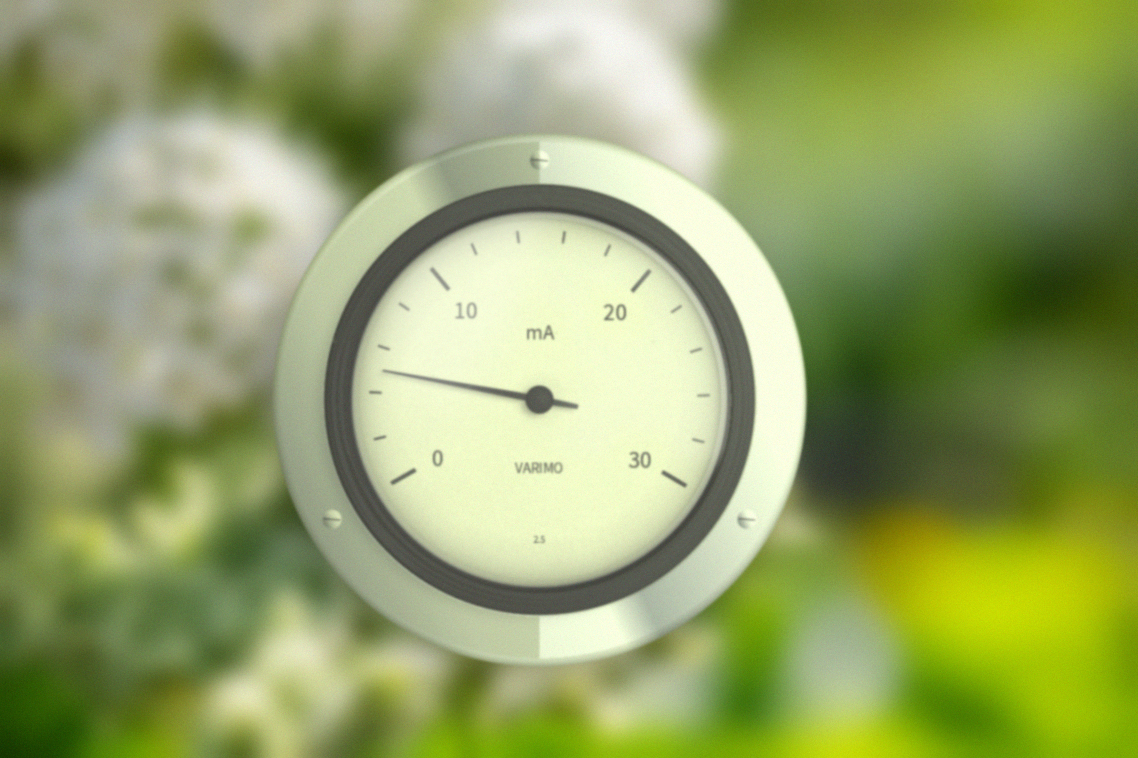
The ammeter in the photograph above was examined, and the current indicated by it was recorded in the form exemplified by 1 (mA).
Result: 5 (mA)
